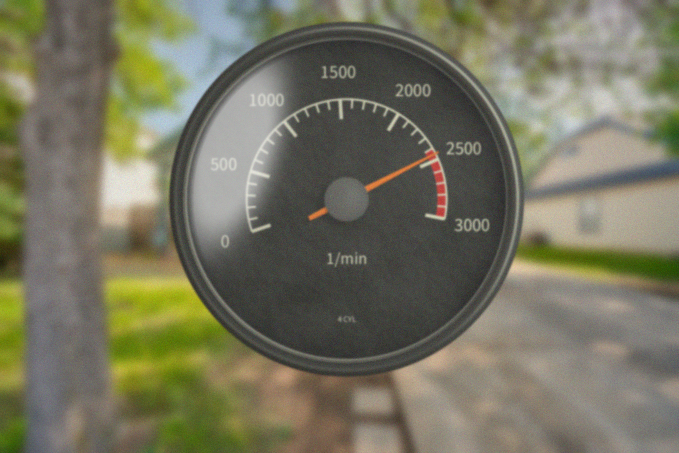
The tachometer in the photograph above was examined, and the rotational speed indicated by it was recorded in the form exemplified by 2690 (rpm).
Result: 2450 (rpm)
